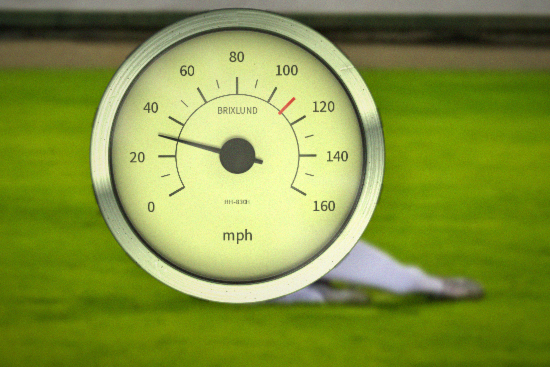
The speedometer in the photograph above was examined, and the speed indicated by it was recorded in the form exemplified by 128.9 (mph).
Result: 30 (mph)
